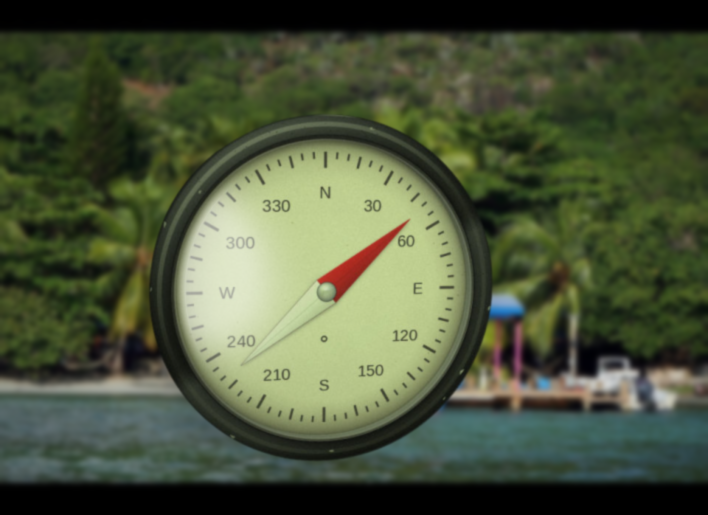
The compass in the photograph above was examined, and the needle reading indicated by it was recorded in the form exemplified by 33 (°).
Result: 50 (°)
